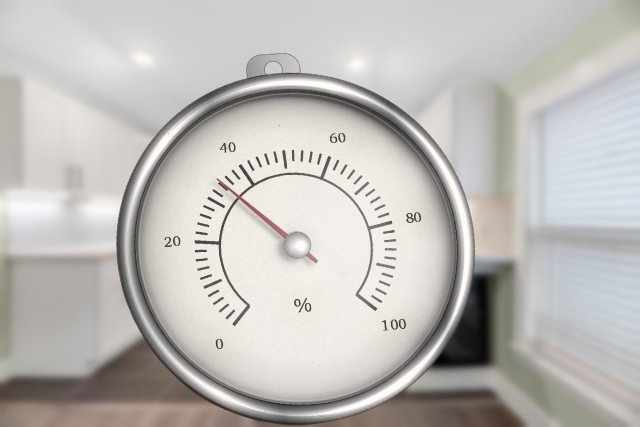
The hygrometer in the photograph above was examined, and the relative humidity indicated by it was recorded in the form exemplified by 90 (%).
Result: 34 (%)
